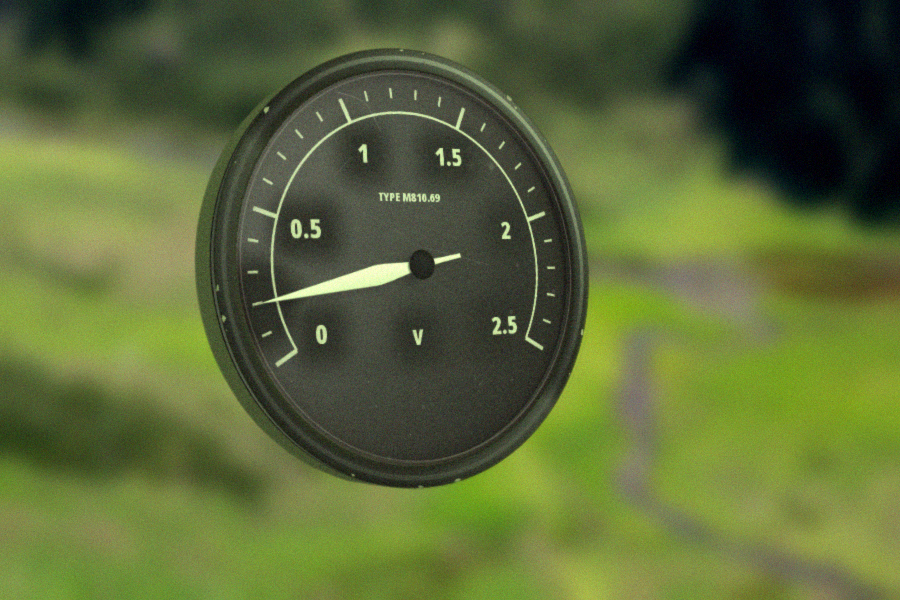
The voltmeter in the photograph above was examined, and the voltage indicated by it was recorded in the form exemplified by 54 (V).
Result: 0.2 (V)
